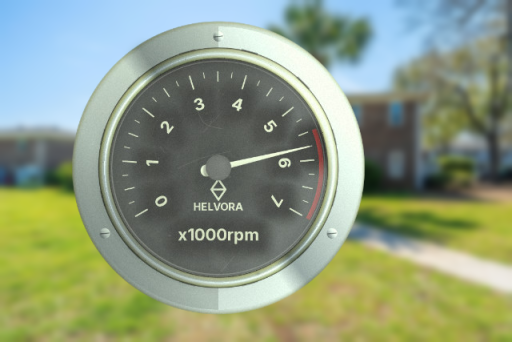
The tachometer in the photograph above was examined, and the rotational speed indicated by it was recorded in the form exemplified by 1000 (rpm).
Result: 5750 (rpm)
